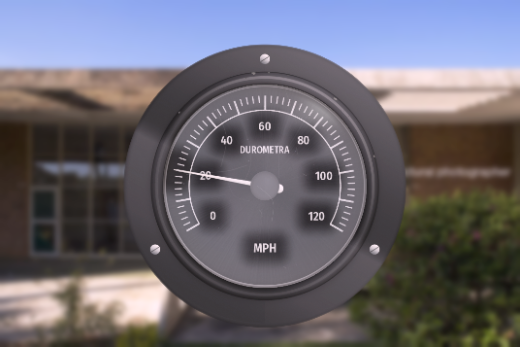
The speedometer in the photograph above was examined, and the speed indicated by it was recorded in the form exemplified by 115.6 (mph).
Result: 20 (mph)
